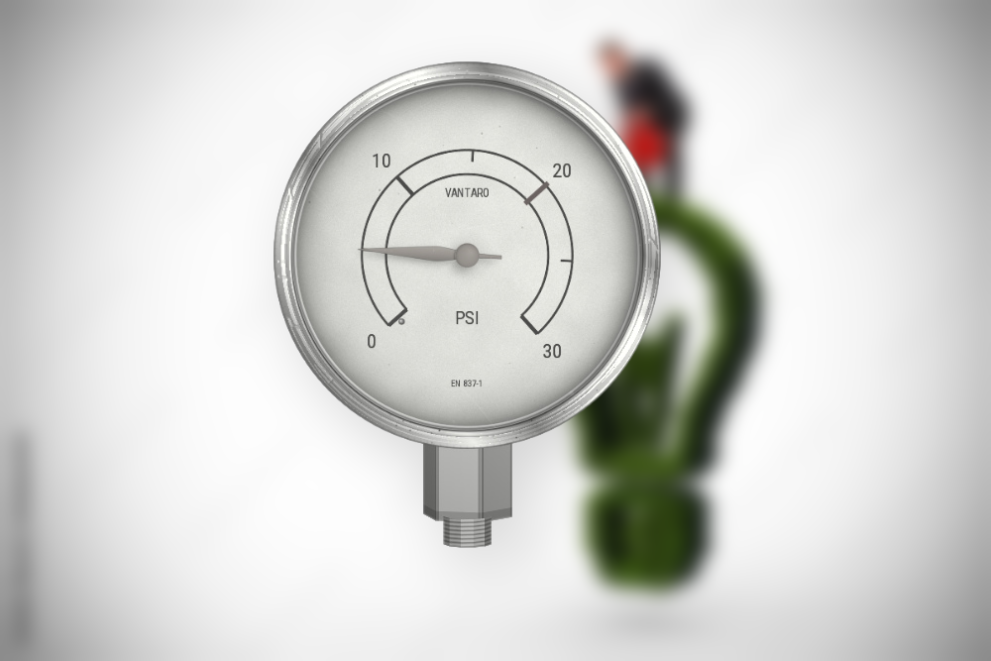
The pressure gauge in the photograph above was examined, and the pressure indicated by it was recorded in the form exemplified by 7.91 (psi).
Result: 5 (psi)
